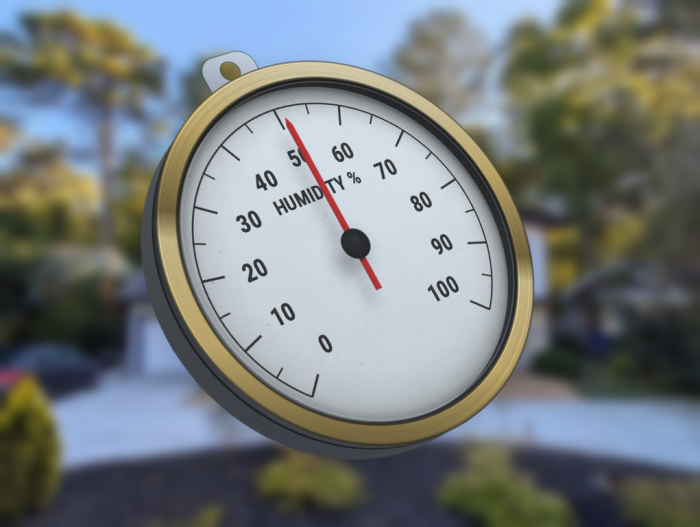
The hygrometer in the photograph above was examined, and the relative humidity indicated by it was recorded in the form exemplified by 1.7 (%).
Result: 50 (%)
